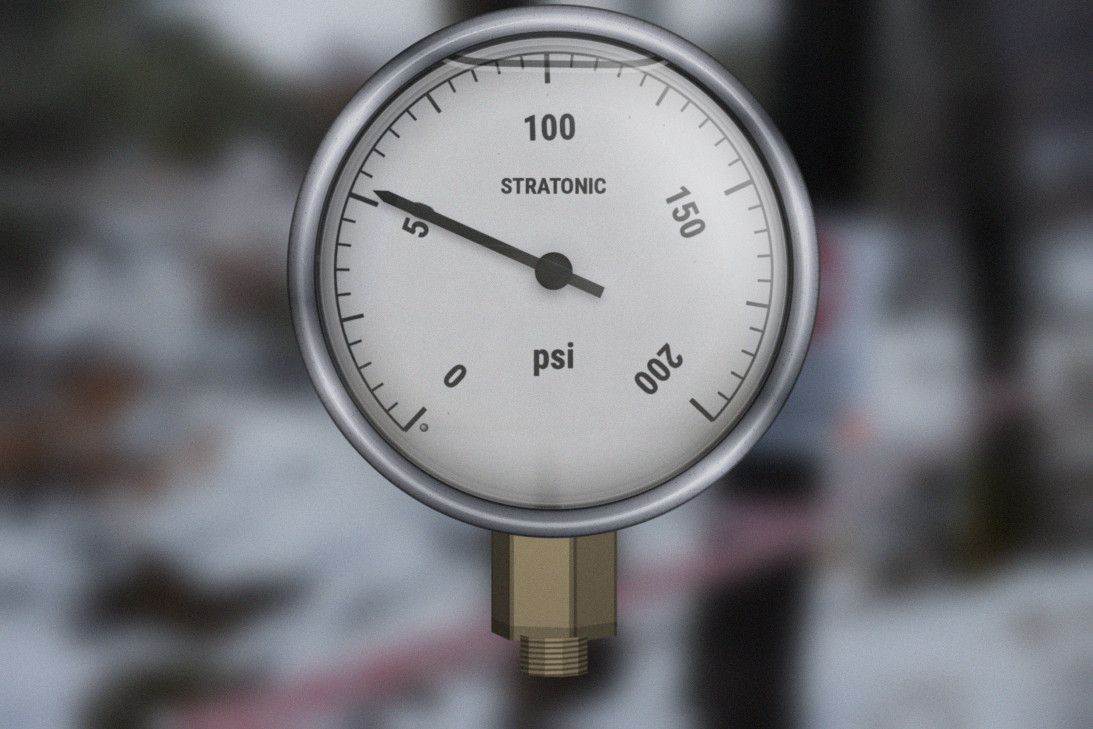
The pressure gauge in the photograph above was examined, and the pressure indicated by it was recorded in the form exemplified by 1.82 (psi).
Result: 52.5 (psi)
